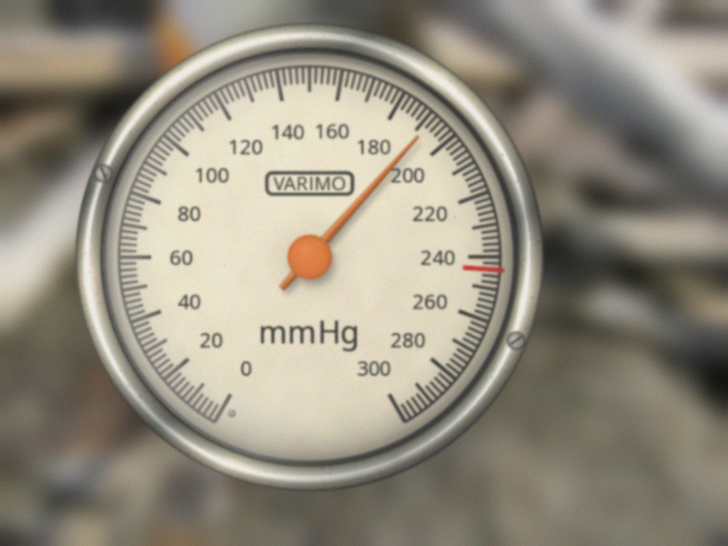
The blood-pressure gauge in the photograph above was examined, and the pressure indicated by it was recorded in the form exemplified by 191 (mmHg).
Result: 192 (mmHg)
